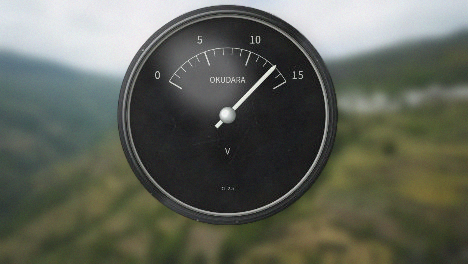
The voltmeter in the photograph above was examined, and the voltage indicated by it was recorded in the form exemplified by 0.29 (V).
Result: 13 (V)
